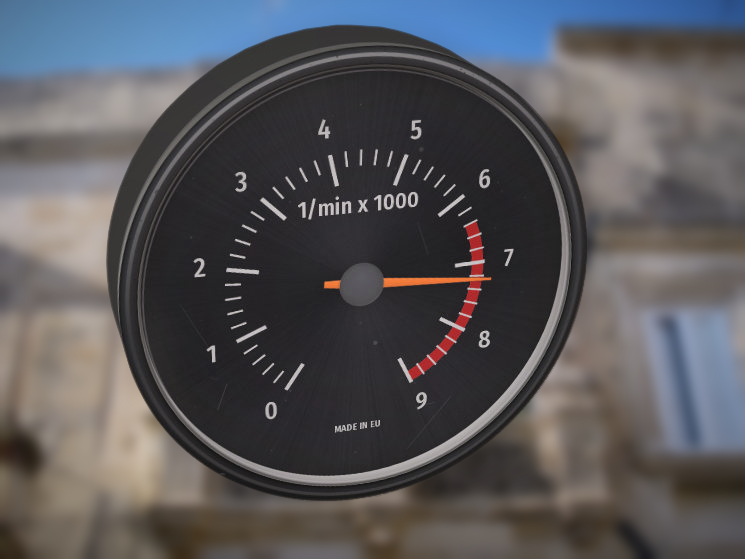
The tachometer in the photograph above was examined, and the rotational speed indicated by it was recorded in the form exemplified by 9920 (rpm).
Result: 7200 (rpm)
